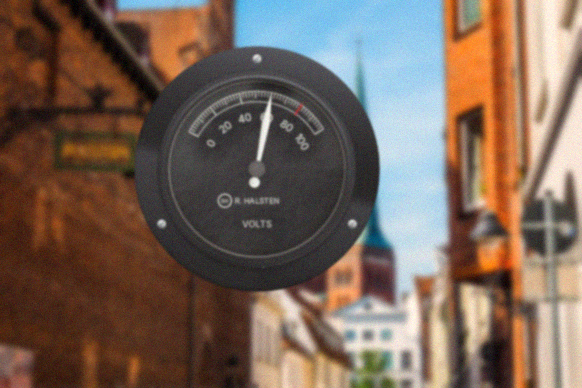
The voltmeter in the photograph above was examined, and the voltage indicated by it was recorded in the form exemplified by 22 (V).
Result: 60 (V)
